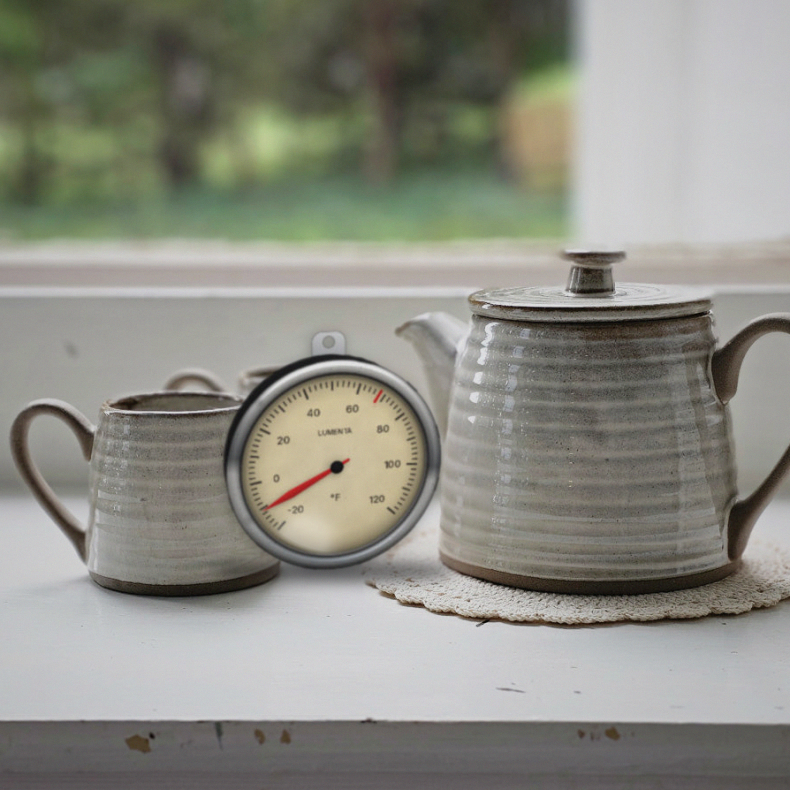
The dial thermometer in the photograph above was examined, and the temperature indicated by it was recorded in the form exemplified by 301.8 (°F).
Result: -10 (°F)
